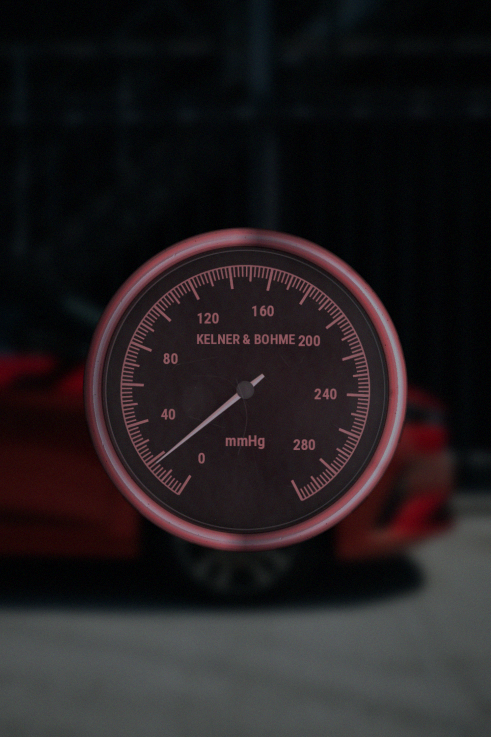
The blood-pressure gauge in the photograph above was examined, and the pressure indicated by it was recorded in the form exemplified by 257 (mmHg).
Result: 18 (mmHg)
